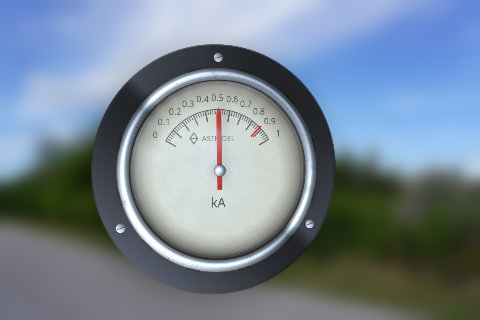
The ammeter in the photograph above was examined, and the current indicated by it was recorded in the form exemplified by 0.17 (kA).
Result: 0.5 (kA)
